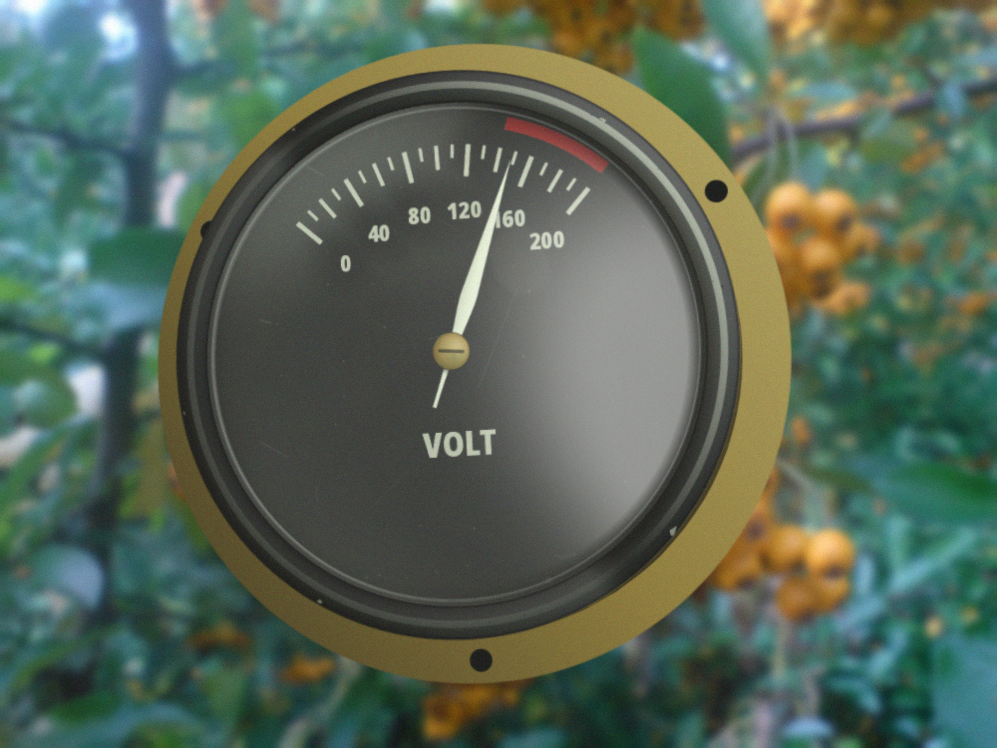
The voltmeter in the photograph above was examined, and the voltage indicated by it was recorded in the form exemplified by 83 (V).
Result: 150 (V)
